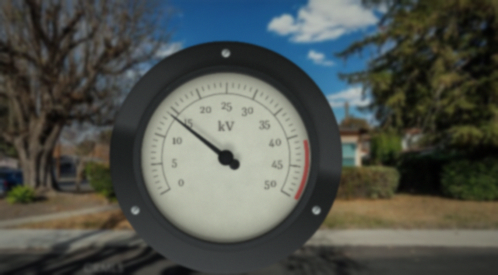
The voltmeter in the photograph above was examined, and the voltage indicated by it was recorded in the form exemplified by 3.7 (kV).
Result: 14 (kV)
